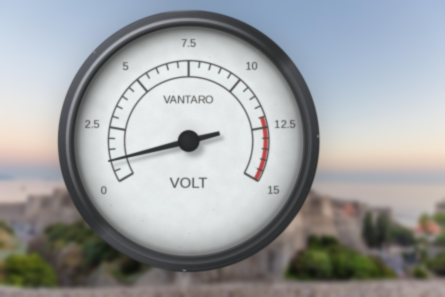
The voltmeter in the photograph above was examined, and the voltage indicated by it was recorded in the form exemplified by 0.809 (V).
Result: 1 (V)
